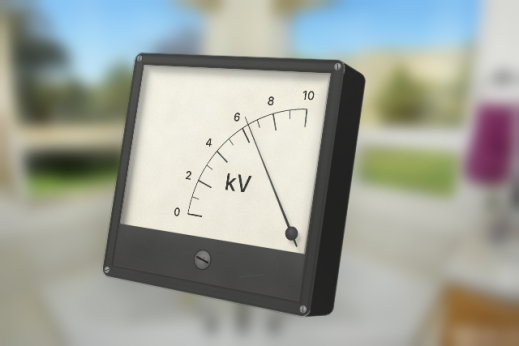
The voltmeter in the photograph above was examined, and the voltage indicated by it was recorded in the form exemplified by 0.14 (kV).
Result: 6.5 (kV)
